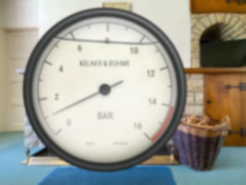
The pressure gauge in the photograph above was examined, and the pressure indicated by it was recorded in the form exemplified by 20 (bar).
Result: 1 (bar)
